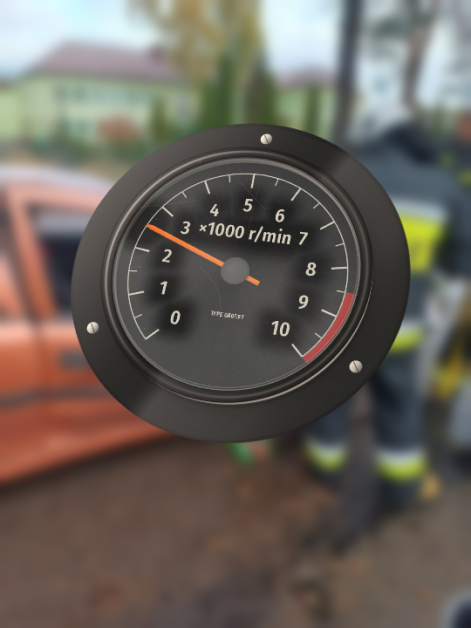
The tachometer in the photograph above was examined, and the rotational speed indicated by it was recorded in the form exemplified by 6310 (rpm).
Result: 2500 (rpm)
